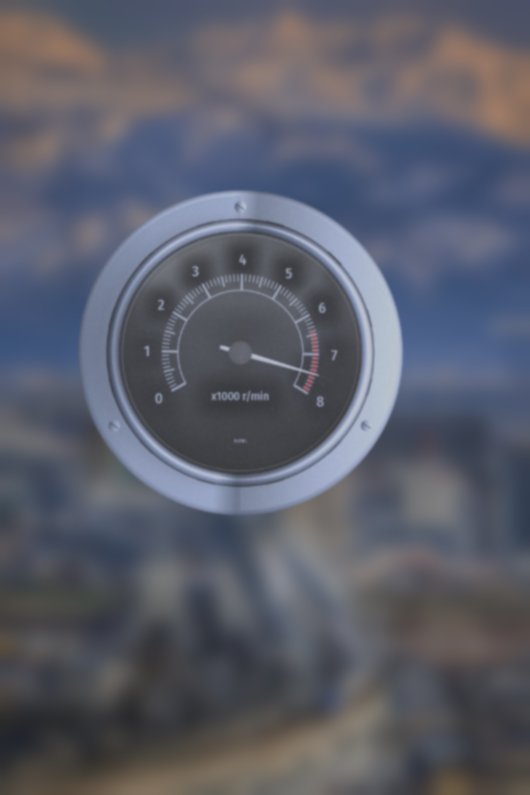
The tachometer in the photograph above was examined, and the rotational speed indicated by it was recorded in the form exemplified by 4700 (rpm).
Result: 7500 (rpm)
